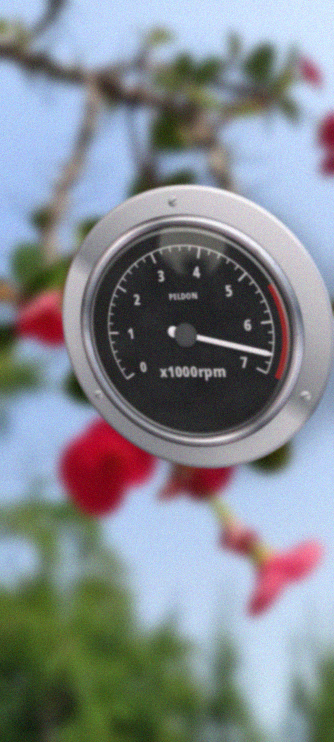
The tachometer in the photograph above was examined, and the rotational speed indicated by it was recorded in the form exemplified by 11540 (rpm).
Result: 6600 (rpm)
